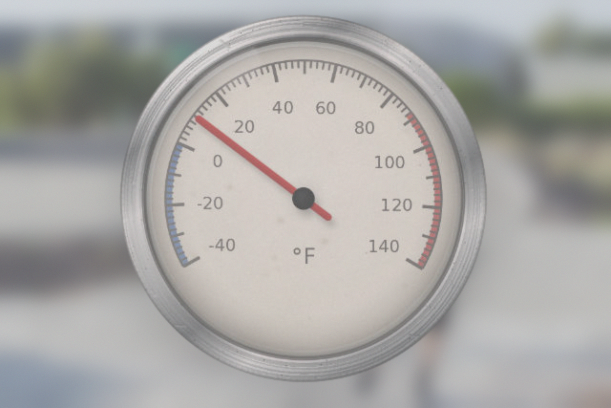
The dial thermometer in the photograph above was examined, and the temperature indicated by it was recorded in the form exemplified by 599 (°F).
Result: 10 (°F)
